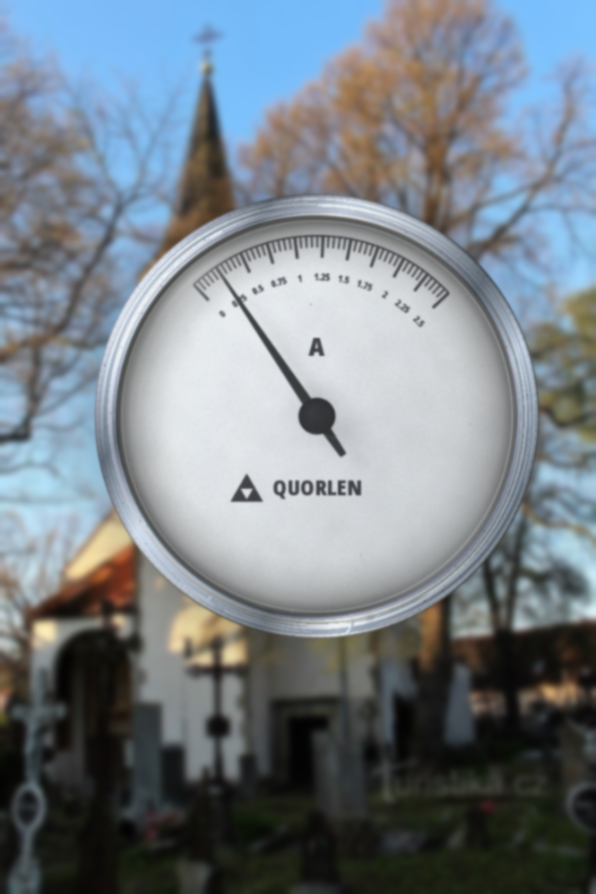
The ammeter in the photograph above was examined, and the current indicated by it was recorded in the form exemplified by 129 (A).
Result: 0.25 (A)
